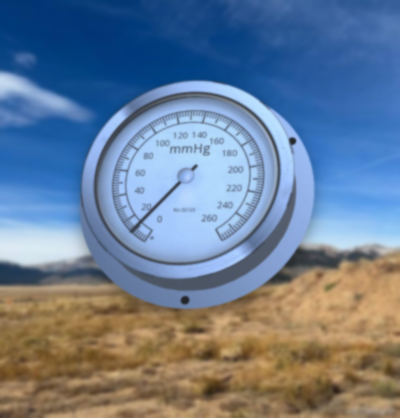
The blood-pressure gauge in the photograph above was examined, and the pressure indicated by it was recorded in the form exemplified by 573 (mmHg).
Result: 10 (mmHg)
